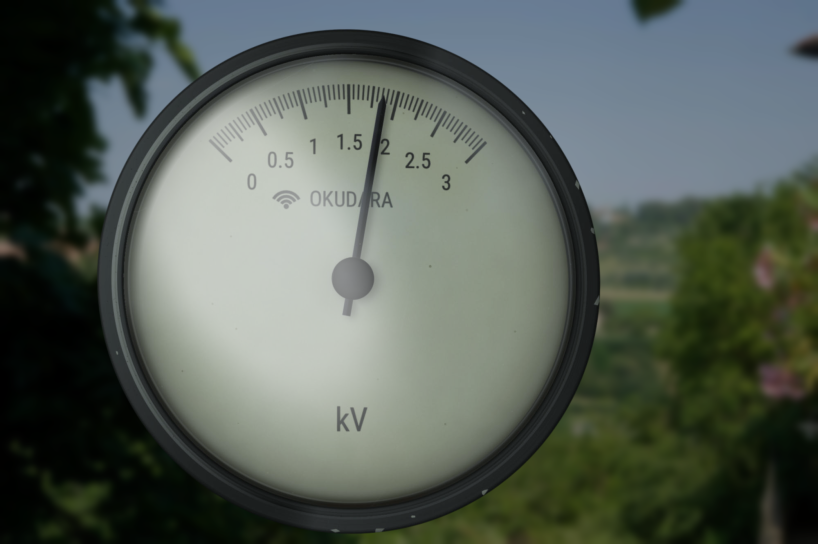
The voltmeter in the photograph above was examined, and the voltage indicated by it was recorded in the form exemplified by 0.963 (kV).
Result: 1.85 (kV)
